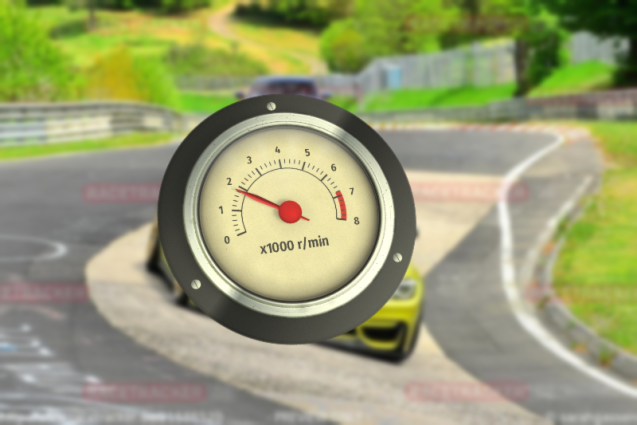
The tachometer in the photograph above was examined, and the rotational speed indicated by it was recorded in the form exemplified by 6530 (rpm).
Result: 1800 (rpm)
